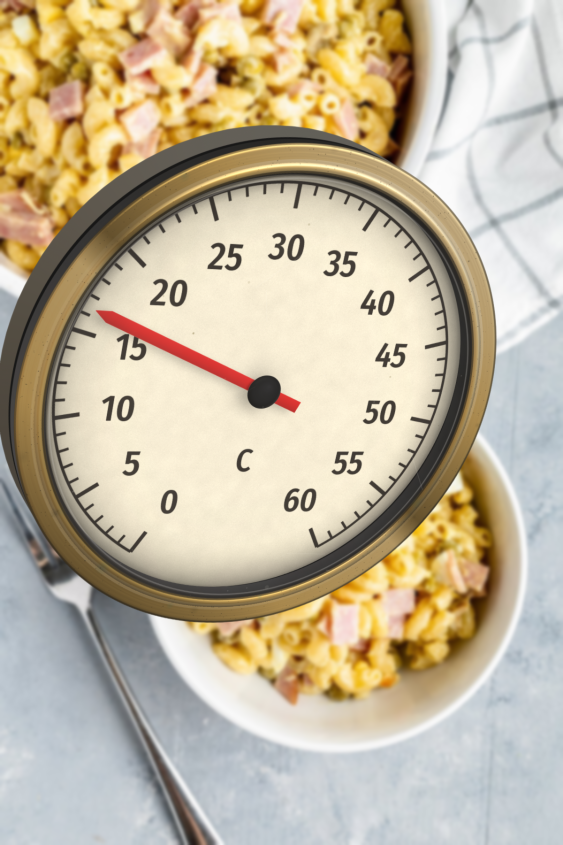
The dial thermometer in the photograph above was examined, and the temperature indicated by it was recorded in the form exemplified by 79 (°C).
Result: 16.5 (°C)
